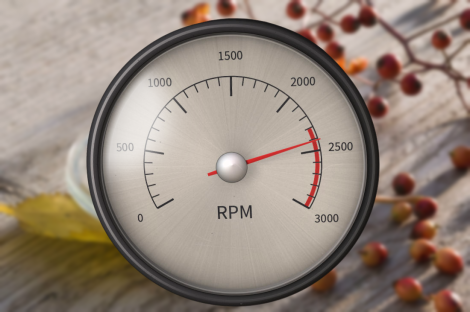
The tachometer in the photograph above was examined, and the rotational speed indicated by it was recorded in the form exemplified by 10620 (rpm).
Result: 2400 (rpm)
